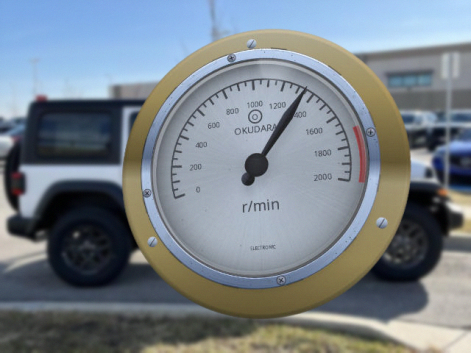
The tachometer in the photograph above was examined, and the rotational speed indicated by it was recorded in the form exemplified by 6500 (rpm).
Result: 1350 (rpm)
